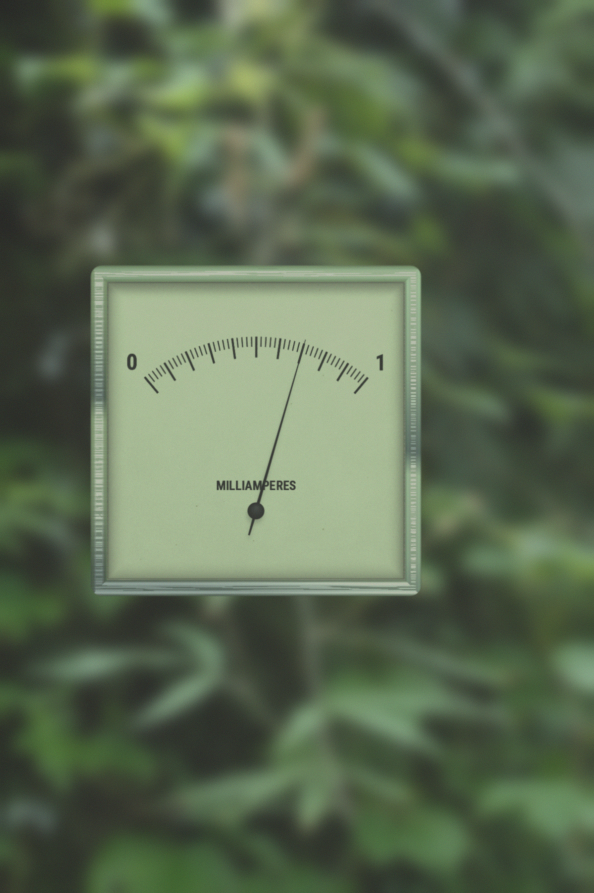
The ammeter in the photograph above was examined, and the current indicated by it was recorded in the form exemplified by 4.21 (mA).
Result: 0.7 (mA)
